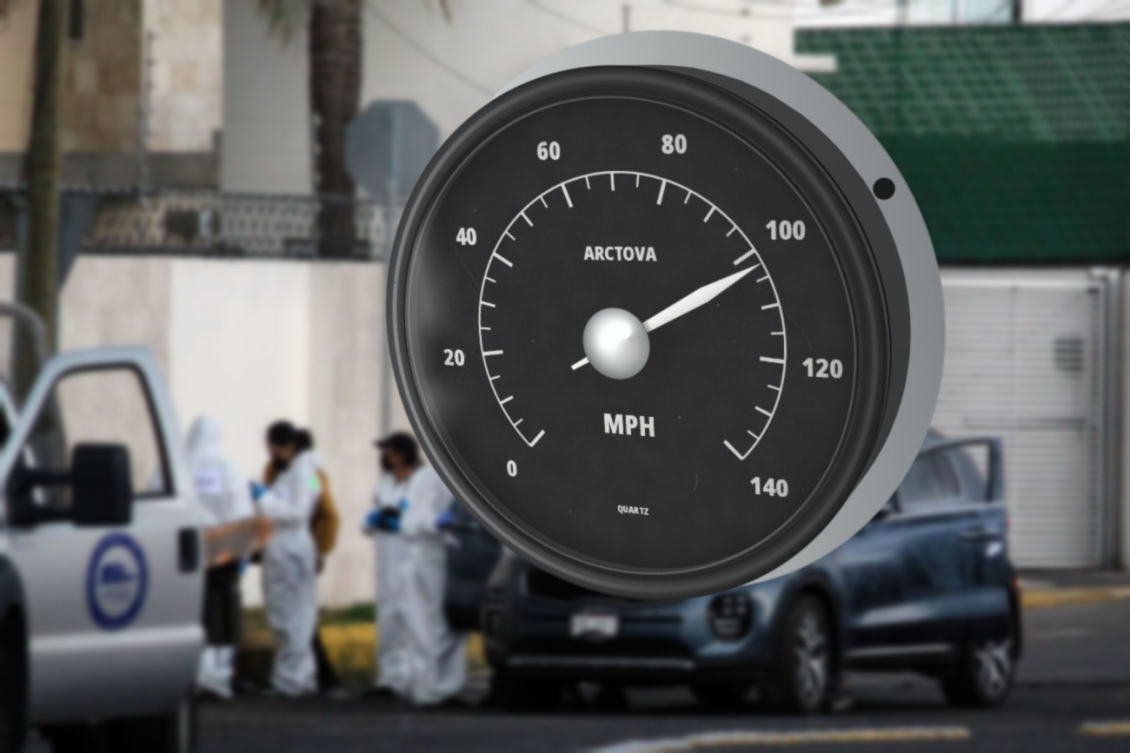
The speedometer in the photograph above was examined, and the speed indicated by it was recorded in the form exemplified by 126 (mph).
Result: 102.5 (mph)
